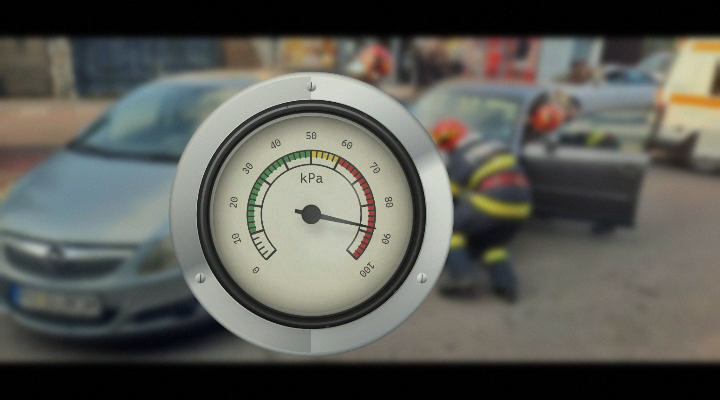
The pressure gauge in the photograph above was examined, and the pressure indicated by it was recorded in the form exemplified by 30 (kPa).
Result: 88 (kPa)
